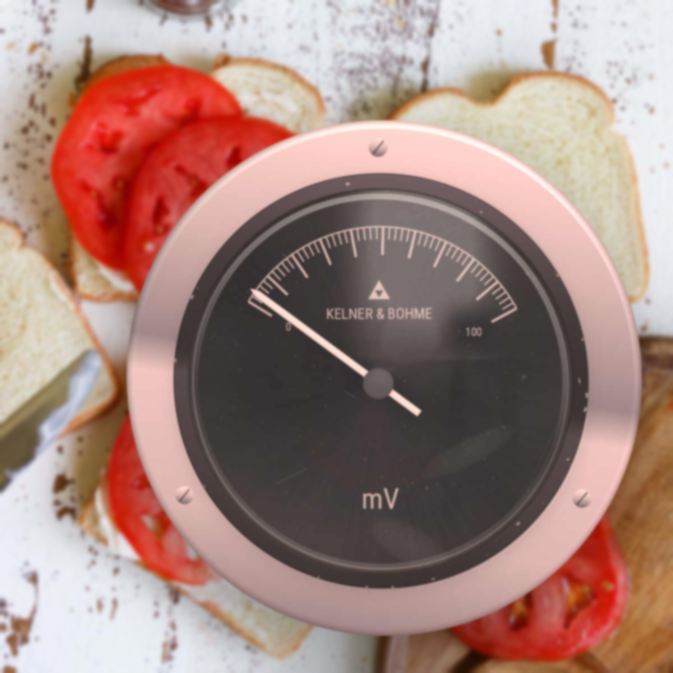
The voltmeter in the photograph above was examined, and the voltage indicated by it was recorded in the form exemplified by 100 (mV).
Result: 4 (mV)
